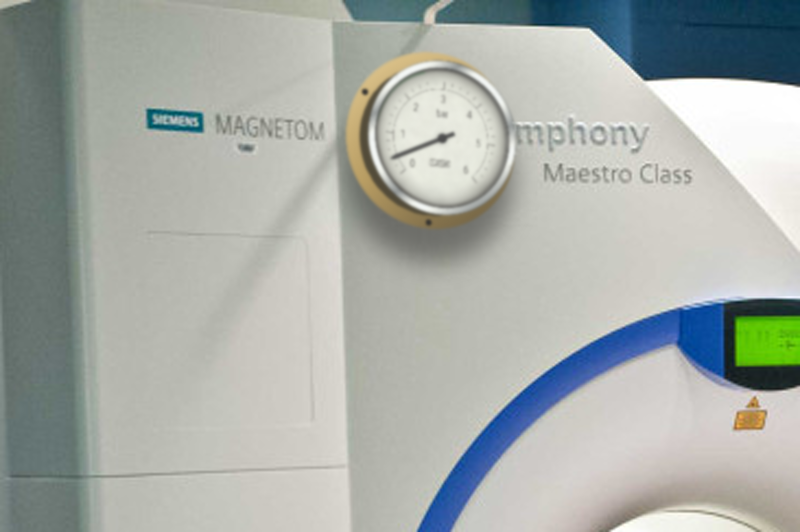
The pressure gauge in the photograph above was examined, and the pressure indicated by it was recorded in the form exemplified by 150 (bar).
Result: 0.4 (bar)
